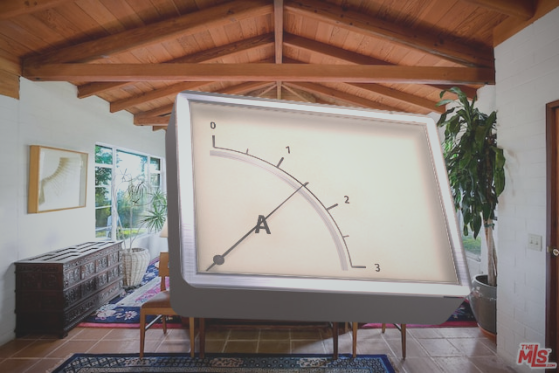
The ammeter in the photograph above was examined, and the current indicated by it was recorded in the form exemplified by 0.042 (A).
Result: 1.5 (A)
